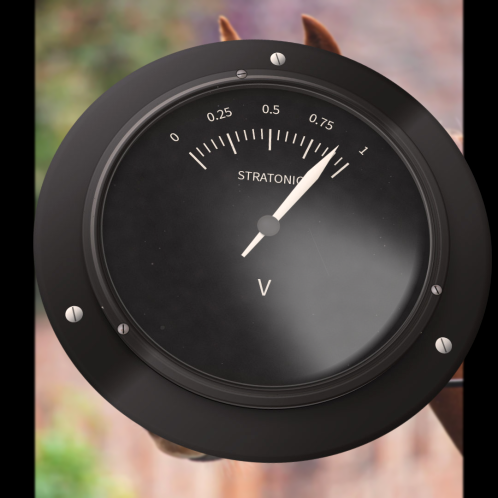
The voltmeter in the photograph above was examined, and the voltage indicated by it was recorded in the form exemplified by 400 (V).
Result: 0.9 (V)
